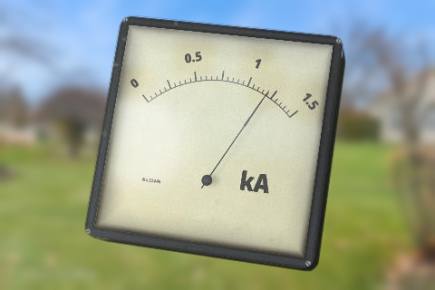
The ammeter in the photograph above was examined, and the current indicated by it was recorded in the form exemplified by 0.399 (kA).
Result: 1.2 (kA)
